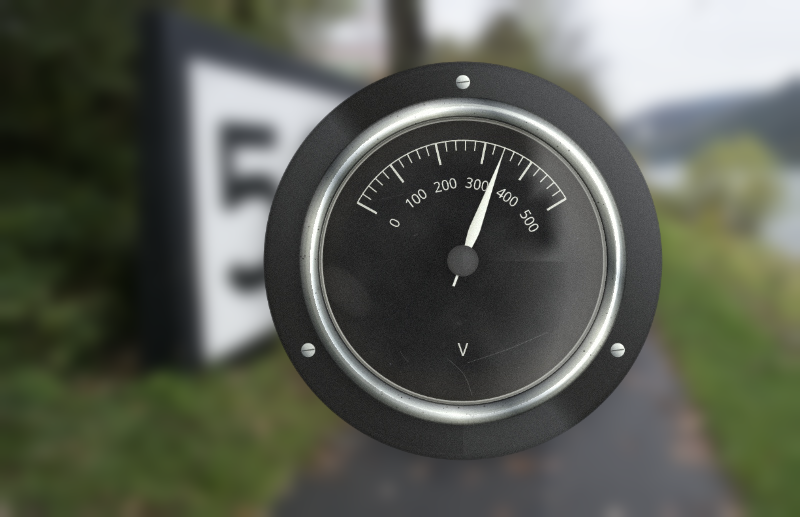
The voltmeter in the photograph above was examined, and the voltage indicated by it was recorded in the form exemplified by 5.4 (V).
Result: 340 (V)
